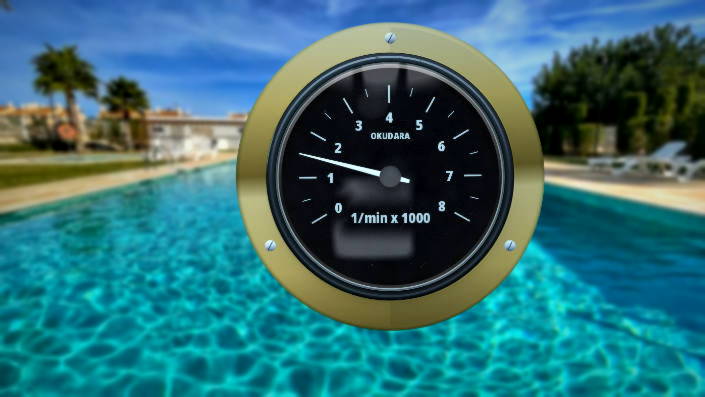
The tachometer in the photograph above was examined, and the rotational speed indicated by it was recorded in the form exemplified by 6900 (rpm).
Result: 1500 (rpm)
